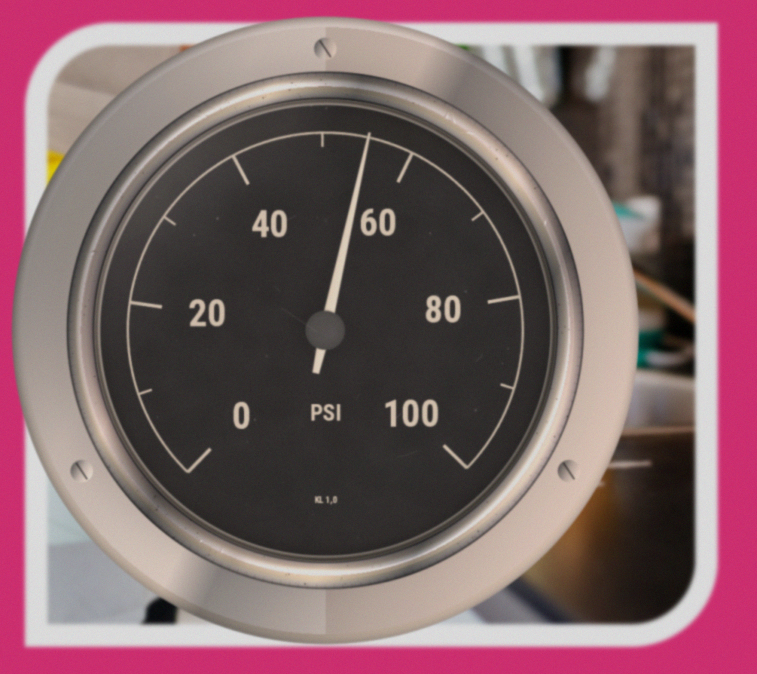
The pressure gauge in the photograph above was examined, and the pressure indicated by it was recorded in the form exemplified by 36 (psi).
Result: 55 (psi)
